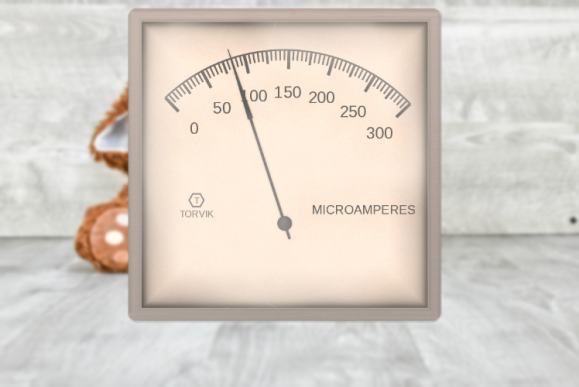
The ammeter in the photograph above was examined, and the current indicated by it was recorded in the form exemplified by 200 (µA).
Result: 85 (µA)
